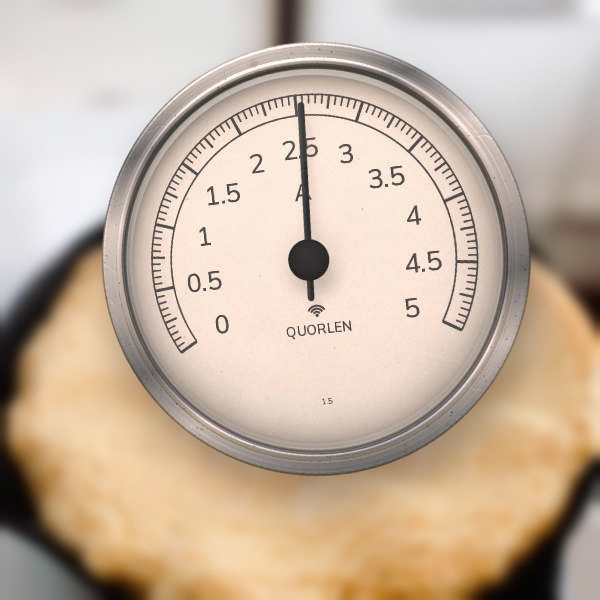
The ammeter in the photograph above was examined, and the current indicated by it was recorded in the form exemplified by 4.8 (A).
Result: 2.55 (A)
